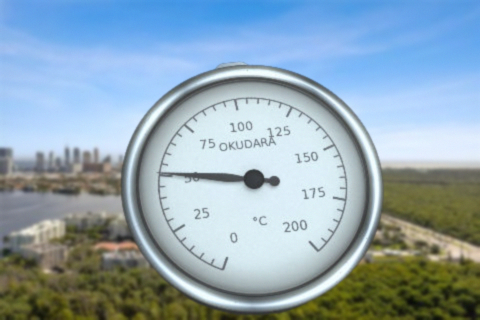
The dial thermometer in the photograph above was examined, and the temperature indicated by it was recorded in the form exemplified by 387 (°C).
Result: 50 (°C)
